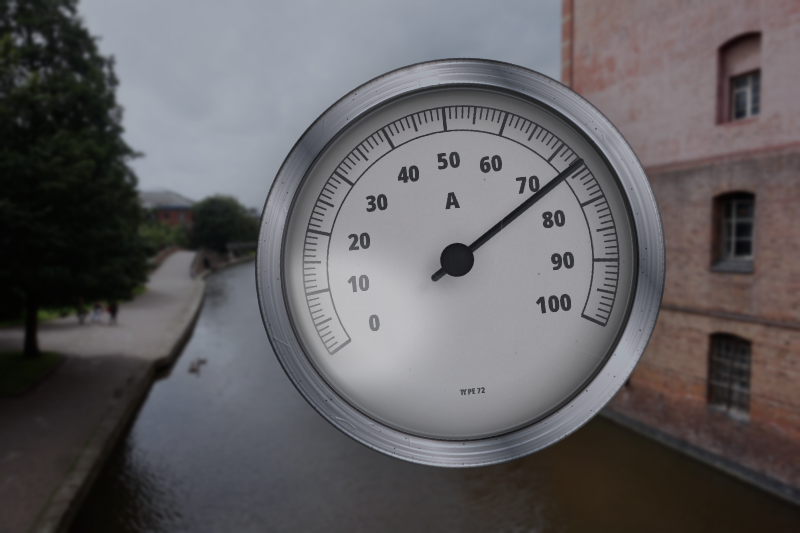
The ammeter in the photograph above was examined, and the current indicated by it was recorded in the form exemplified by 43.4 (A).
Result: 74 (A)
